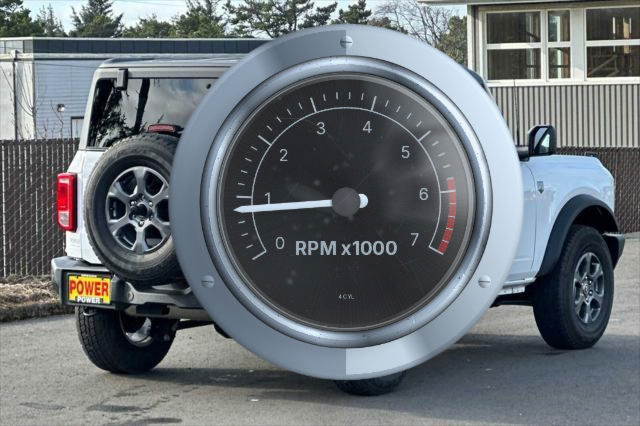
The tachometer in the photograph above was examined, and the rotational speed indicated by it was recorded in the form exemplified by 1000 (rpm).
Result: 800 (rpm)
